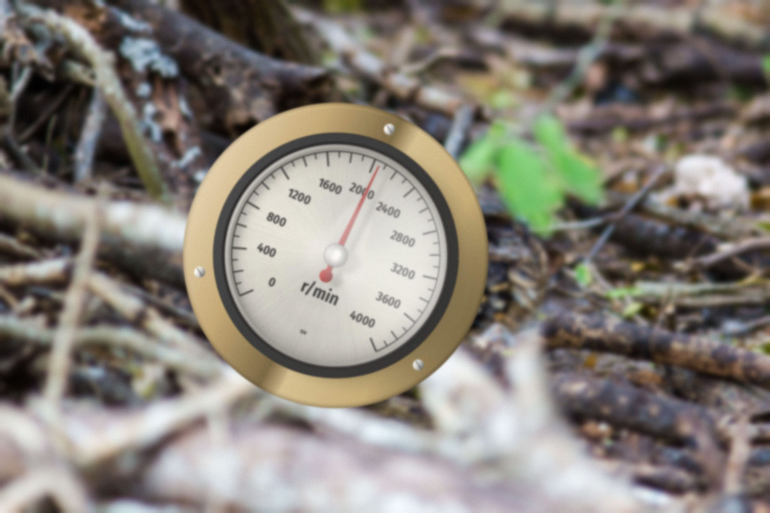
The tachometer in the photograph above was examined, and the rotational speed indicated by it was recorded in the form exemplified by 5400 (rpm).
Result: 2050 (rpm)
